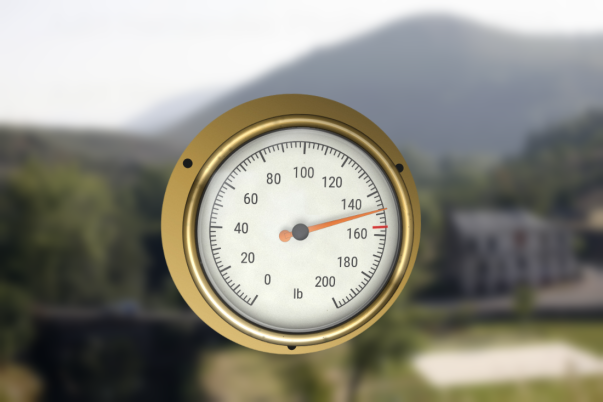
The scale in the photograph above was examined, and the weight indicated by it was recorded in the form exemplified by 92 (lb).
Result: 148 (lb)
